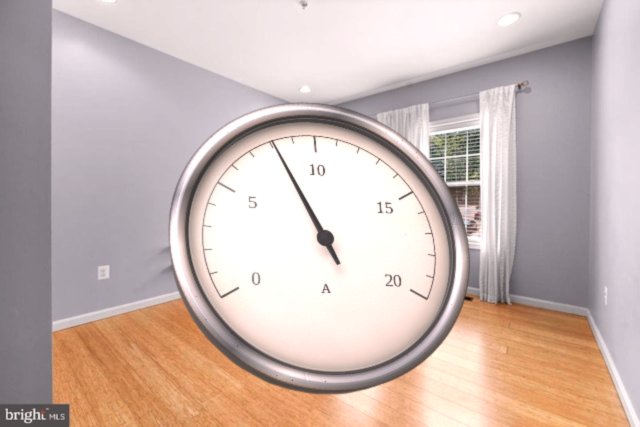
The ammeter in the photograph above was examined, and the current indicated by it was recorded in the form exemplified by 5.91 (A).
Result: 8 (A)
